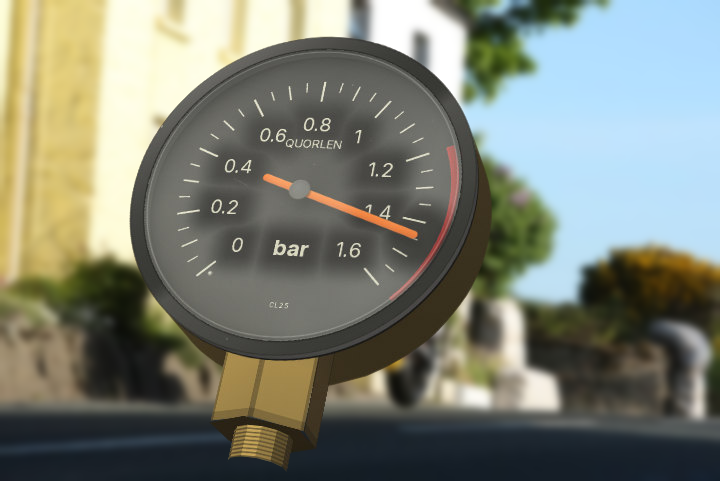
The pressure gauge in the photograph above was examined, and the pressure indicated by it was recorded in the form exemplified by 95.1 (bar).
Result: 1.45 (bar)
